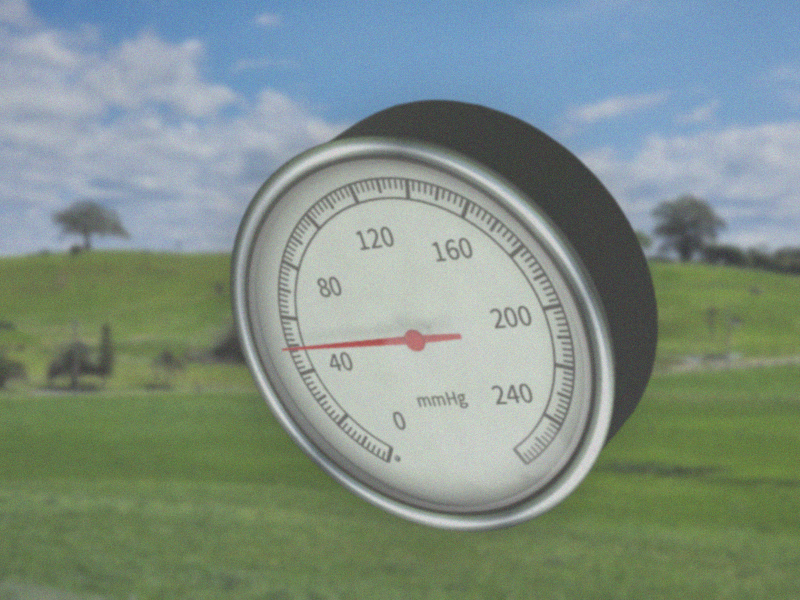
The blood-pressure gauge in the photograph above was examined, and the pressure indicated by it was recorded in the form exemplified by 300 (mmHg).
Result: 50 (mmHg)
